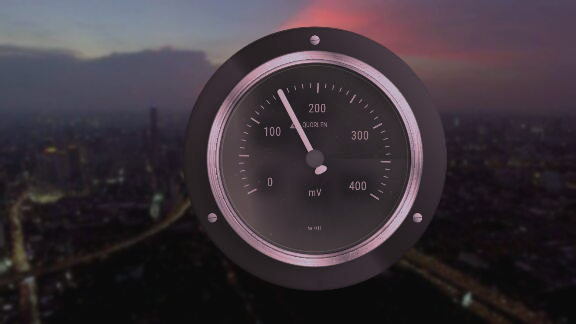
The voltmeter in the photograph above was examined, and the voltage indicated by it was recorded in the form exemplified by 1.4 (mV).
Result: 150 (mV)
